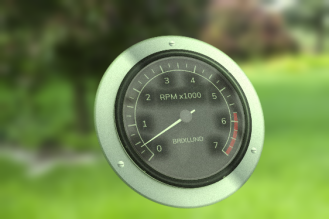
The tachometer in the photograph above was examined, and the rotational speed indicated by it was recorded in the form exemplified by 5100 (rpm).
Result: 375 (rpm)
